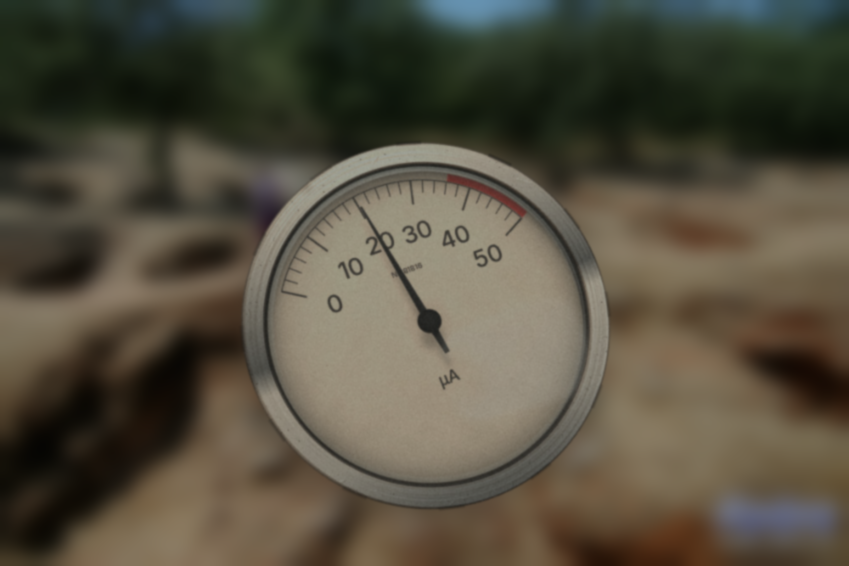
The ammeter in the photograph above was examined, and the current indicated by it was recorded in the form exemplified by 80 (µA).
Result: 20 (µA)
